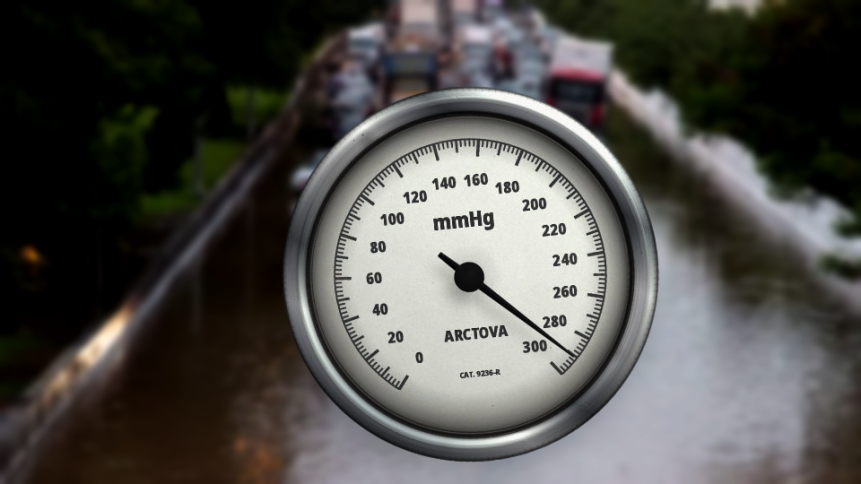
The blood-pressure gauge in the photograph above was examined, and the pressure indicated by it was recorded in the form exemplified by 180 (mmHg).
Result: 290 (mmHg)
